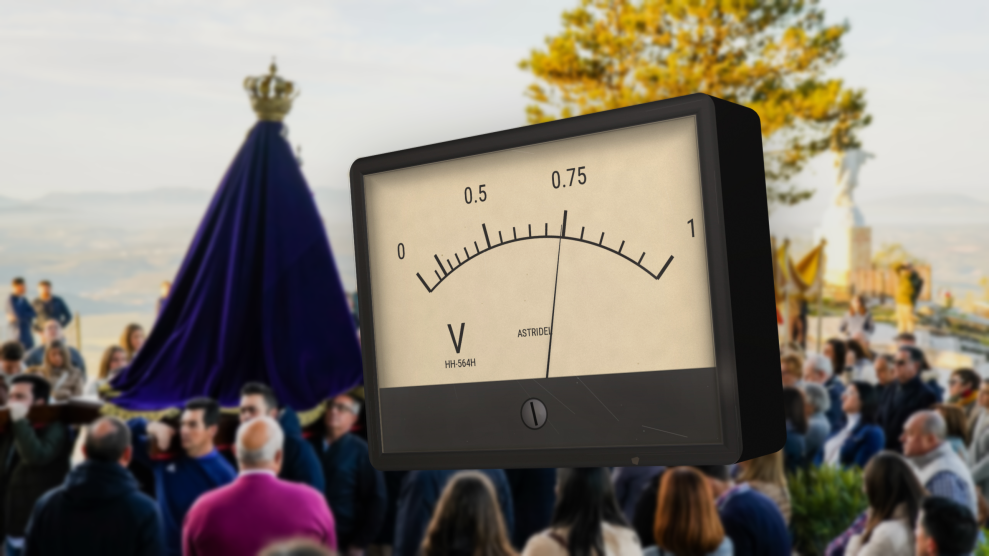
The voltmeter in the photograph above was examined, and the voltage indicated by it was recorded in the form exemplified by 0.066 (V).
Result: 0.75 (V)
